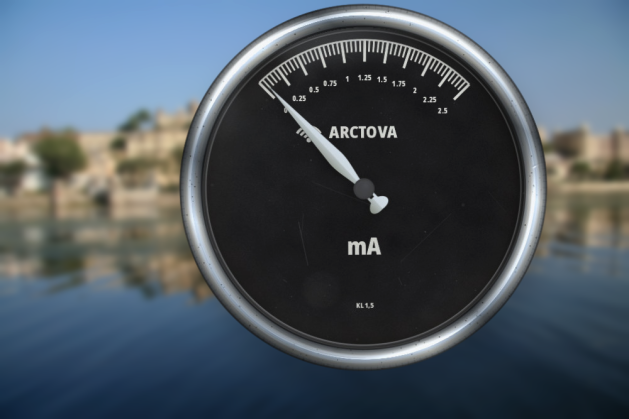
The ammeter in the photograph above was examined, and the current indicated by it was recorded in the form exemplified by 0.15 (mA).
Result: 0.05 (mA)
